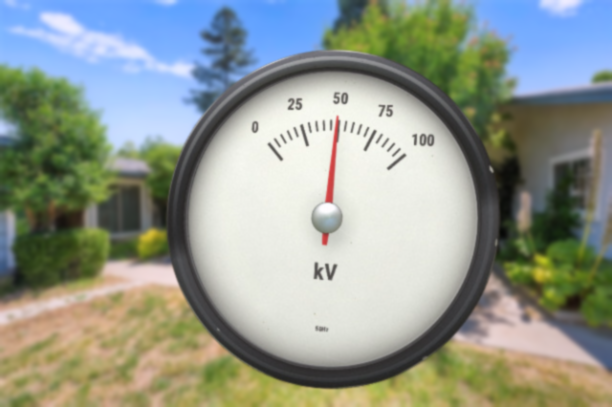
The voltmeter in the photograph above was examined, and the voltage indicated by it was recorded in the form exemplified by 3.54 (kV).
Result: 50 (kV)
